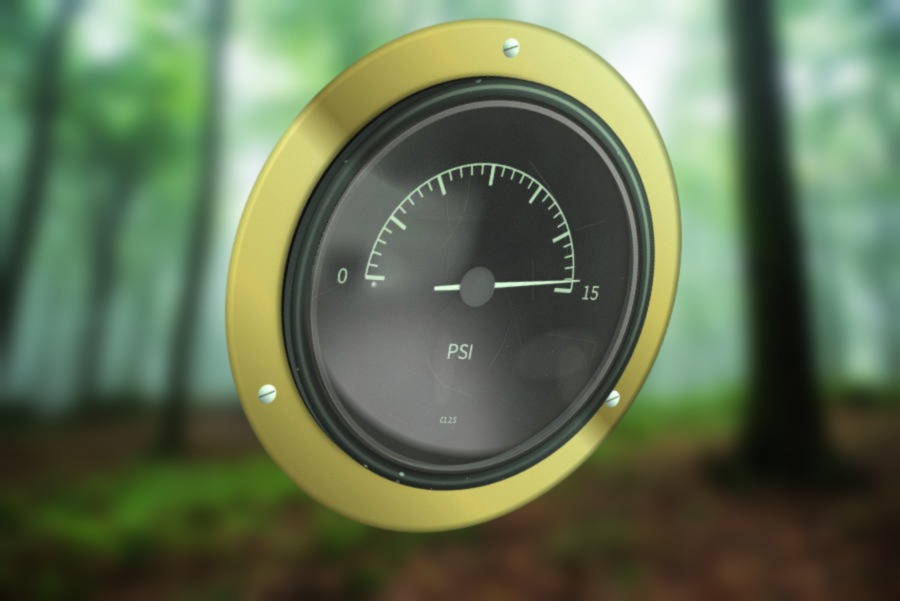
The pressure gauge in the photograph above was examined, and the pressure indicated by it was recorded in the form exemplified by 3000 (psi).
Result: 14.5 (psi)
